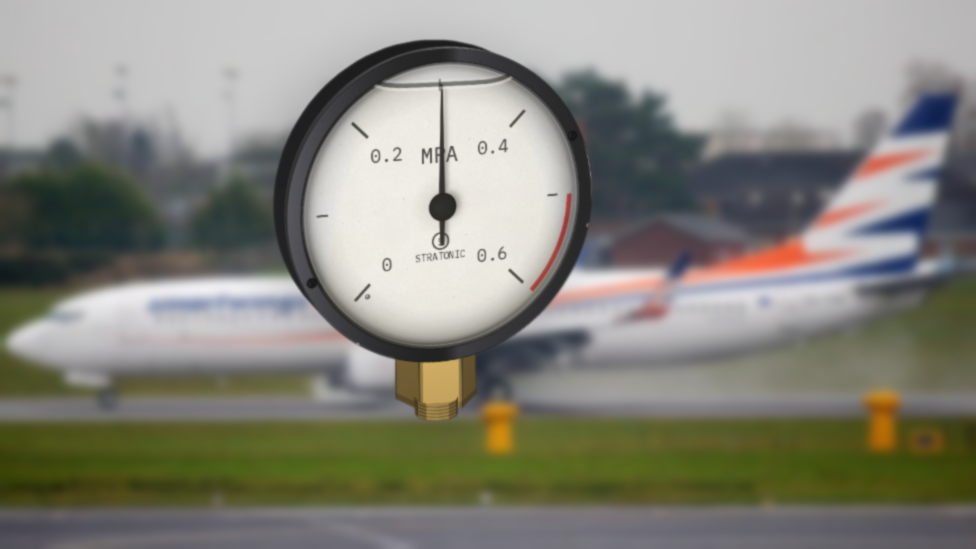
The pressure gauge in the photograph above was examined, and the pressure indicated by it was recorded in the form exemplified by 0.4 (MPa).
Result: 0.3 (MPa)
